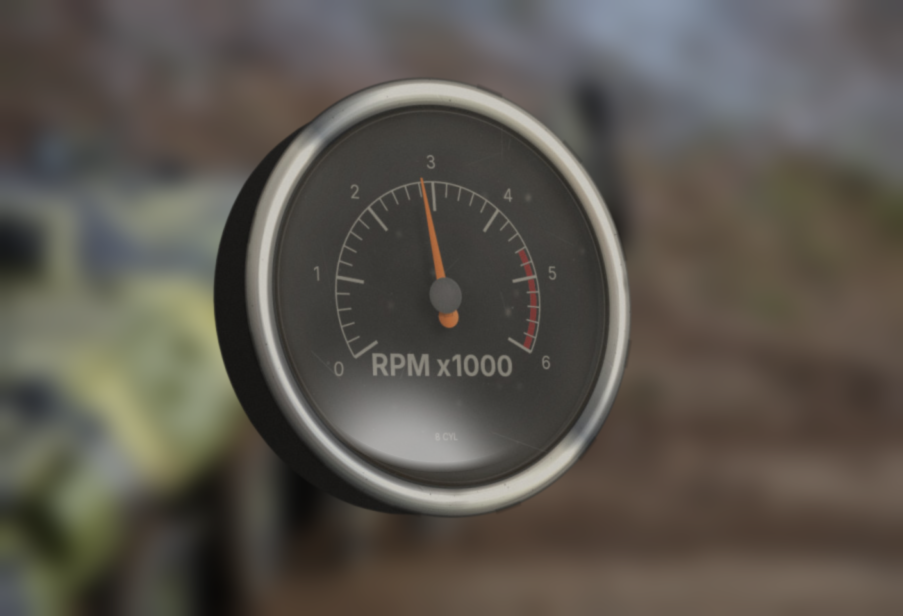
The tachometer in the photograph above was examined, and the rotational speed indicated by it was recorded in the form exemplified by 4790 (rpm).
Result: 2800 (rpm)
